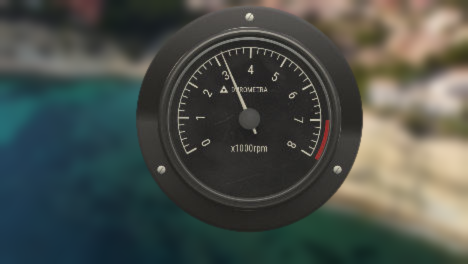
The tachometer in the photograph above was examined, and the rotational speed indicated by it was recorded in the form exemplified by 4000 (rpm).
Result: 3200 (rpm)
